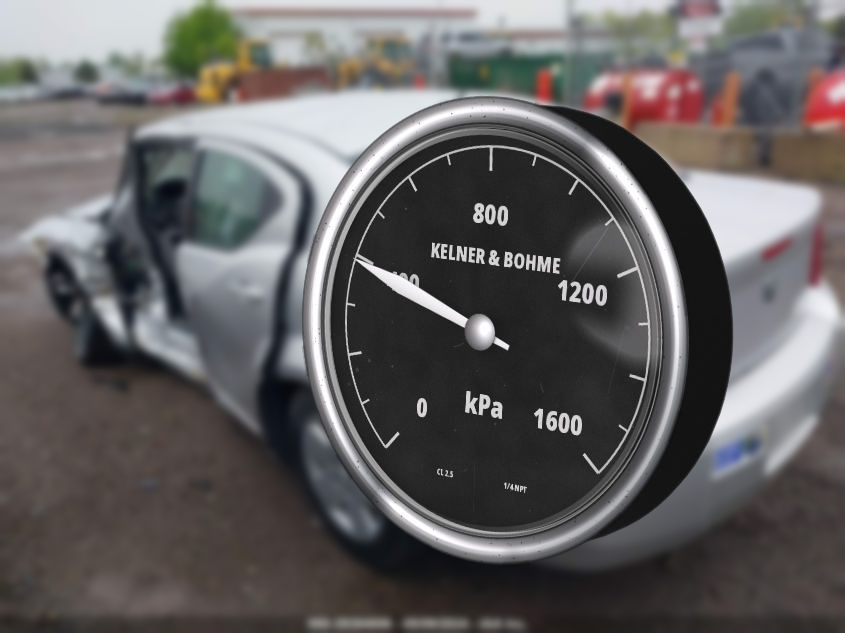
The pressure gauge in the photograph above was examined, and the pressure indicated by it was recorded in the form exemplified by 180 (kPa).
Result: 400 (kPa)
